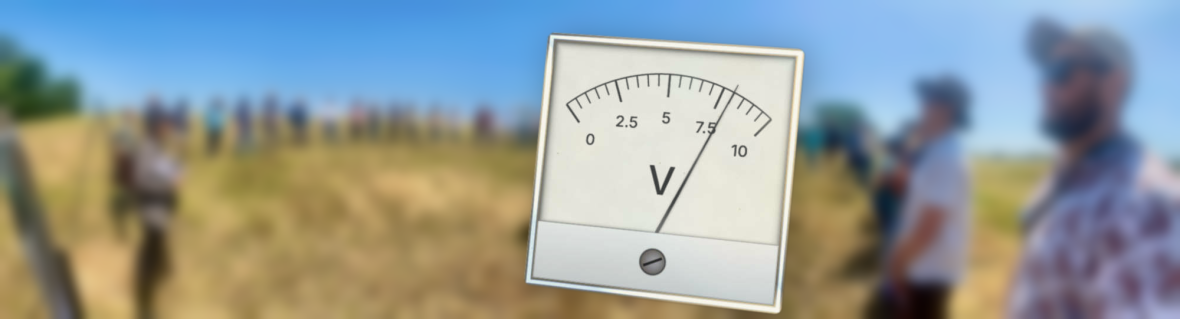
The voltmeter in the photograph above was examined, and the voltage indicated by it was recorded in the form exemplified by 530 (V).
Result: 8 (V)
